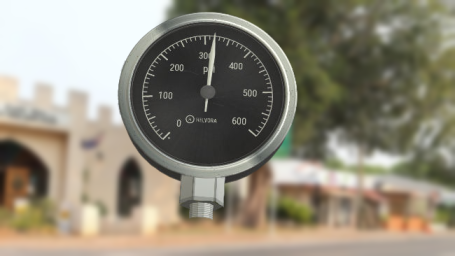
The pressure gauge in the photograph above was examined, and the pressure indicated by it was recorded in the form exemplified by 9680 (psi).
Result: 320 (psi)
